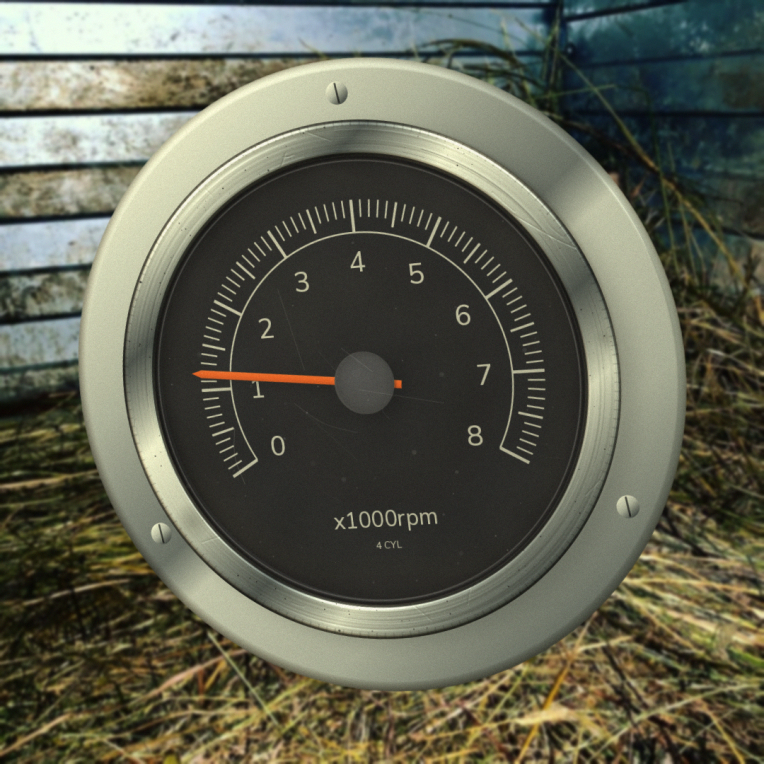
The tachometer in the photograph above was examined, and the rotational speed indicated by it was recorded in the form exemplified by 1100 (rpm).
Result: 1200 (rpm)
